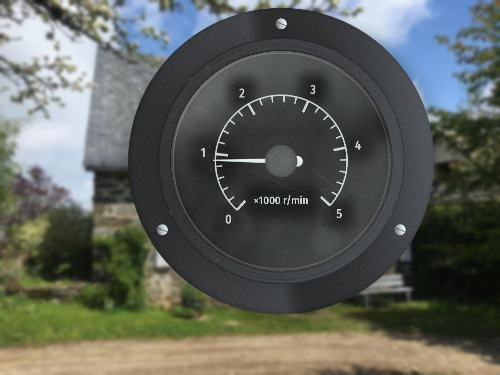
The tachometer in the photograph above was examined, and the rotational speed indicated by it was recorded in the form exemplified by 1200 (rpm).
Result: 900 (rpm)
